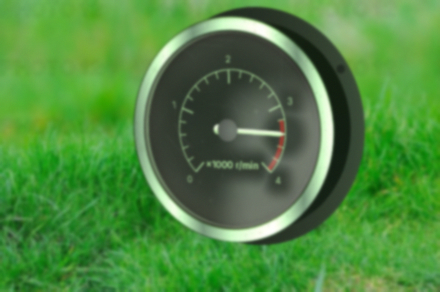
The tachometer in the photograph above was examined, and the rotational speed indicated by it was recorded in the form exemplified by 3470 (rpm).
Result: 3400 (rpm)
